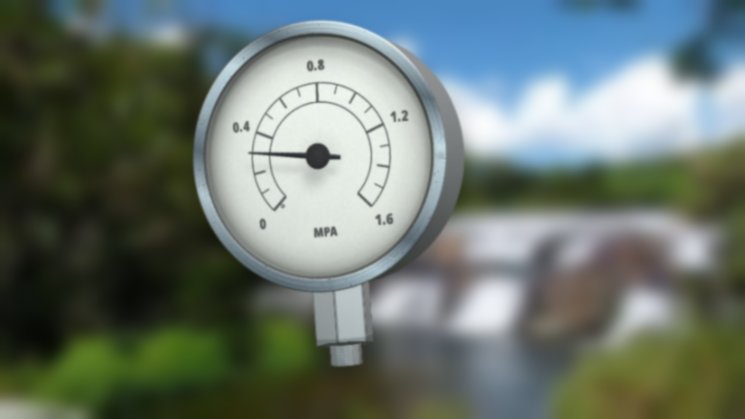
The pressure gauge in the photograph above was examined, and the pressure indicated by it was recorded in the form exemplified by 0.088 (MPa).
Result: 0.3 (MPa)
